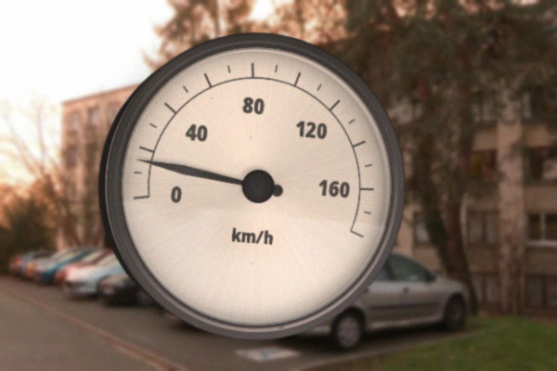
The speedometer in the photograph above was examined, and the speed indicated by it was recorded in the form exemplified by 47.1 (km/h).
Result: 15 (km/h)
